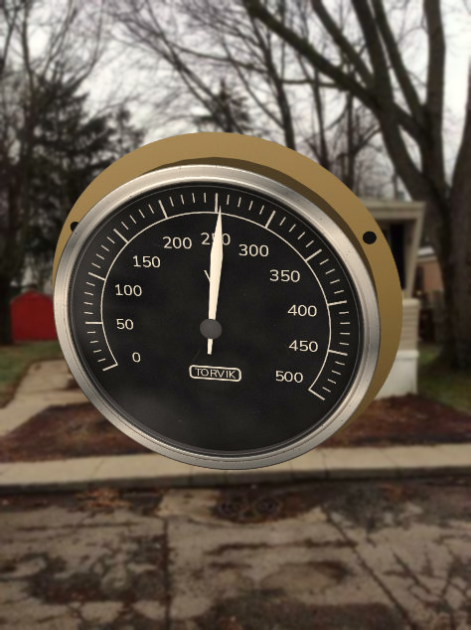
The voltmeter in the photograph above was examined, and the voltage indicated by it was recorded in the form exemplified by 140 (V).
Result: 255 (V)
